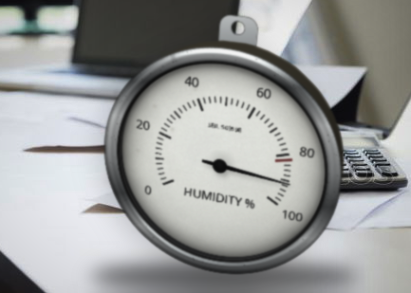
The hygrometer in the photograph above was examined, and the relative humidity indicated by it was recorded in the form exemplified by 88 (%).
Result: 90 (%)
